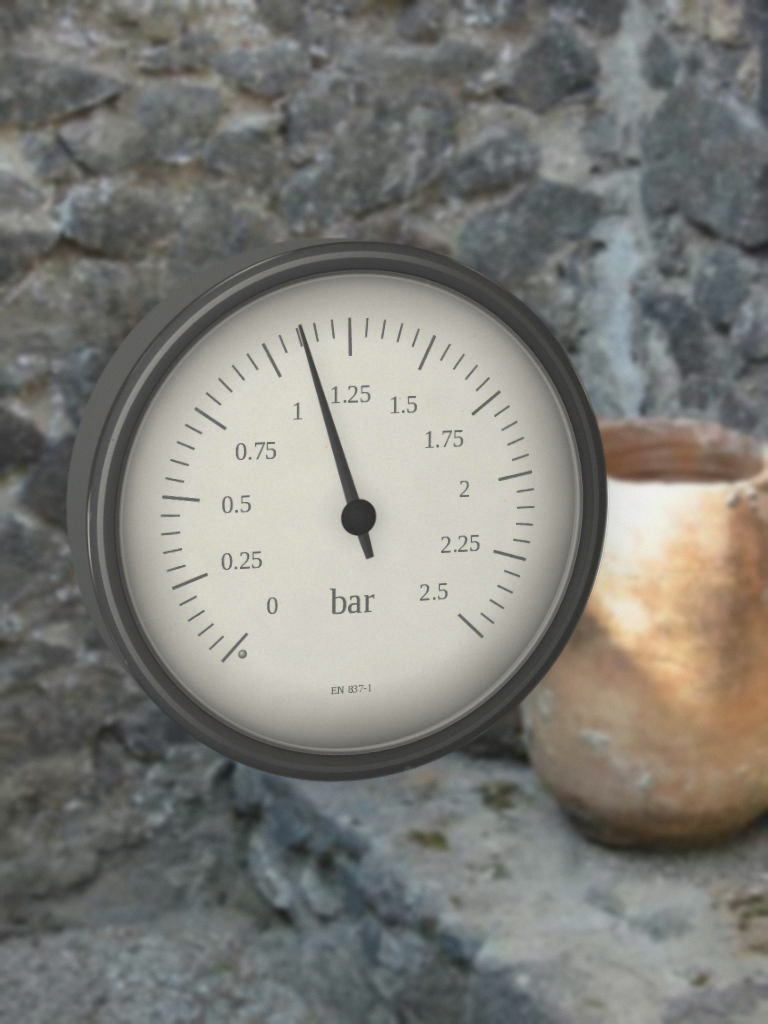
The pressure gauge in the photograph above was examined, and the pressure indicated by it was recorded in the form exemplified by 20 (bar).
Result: 1.1 (bar)
